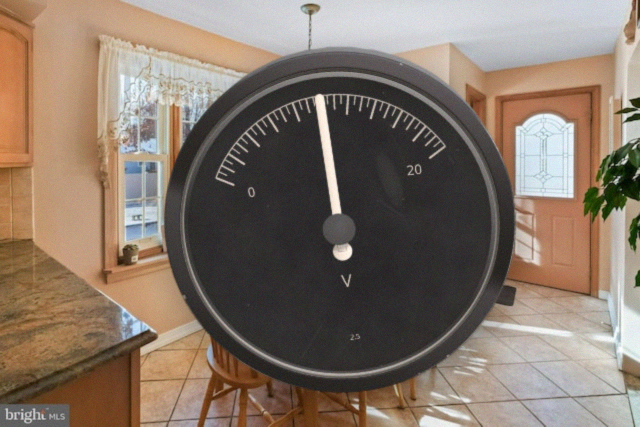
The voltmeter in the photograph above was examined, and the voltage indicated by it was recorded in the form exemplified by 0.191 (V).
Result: 10 (V)
